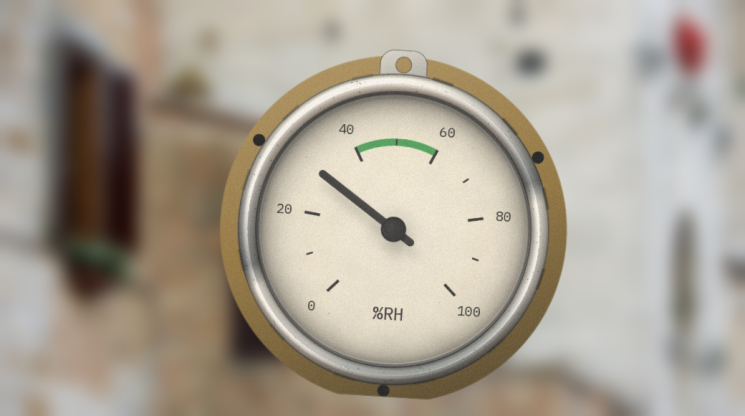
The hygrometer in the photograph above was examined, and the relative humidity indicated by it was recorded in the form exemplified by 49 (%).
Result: 30 (%)
